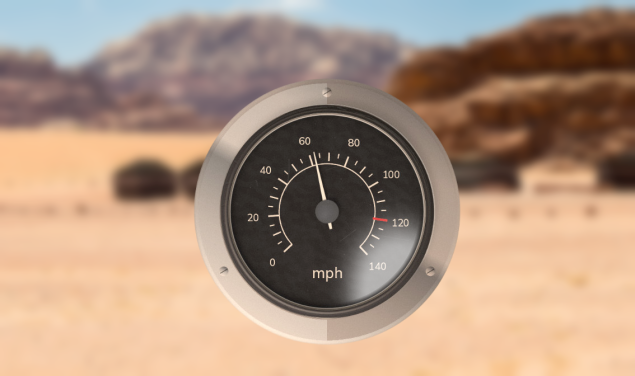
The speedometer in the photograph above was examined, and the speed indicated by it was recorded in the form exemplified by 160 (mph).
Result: 62.5 (mph)
